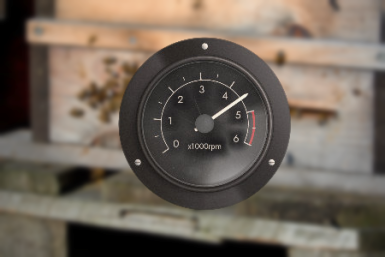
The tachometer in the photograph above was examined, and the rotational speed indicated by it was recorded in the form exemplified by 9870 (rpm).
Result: 4500 (rpm)
